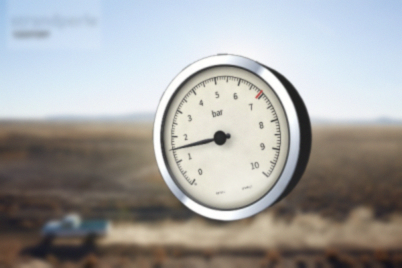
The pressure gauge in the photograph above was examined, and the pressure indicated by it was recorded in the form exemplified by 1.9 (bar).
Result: 1.5 (bar)
